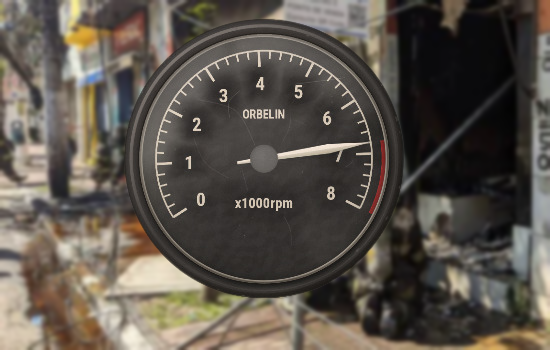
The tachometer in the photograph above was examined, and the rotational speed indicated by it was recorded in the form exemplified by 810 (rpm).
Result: 6800 (rpm)
